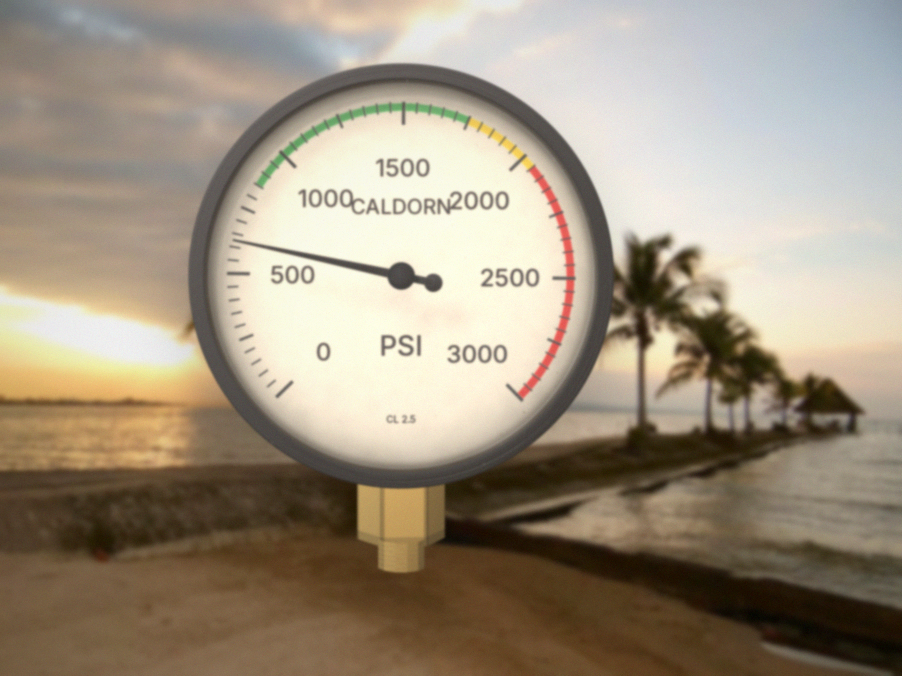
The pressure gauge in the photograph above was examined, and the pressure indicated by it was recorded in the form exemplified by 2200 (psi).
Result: 625 (psi)
